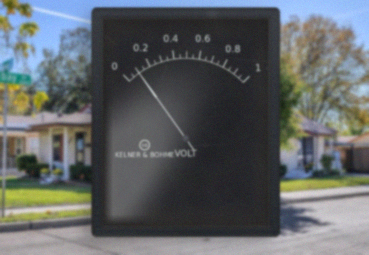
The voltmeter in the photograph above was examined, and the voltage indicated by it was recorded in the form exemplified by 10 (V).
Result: 0.1 (V)
